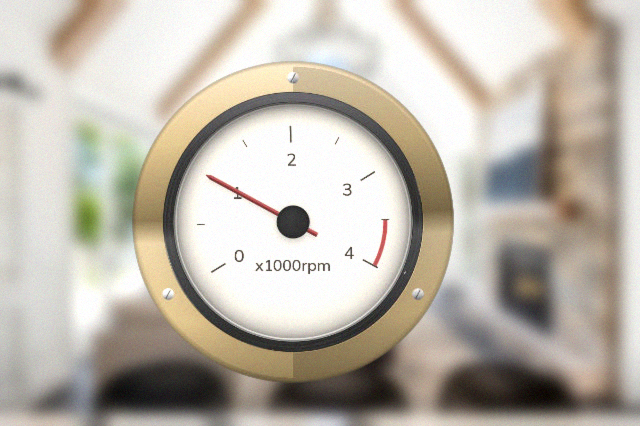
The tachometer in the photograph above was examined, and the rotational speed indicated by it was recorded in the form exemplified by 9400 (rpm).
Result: 1000 (rpm)
